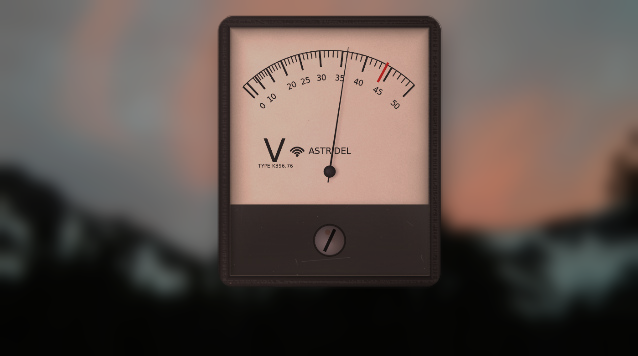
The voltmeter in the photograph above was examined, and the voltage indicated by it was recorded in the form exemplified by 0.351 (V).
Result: 36 (V)
